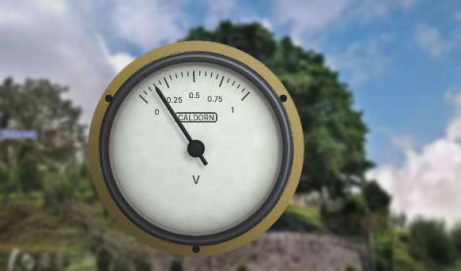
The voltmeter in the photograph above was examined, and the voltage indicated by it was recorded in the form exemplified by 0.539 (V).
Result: 0.15 (V)
